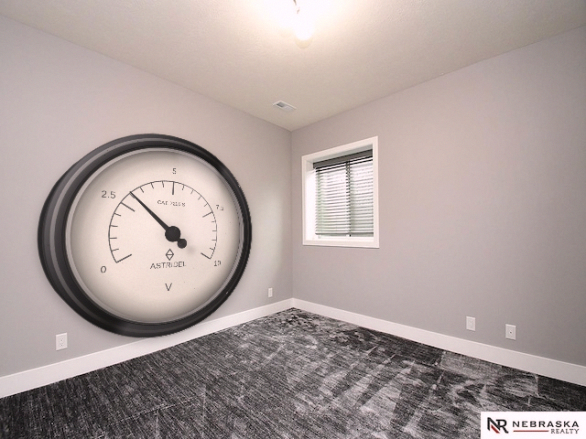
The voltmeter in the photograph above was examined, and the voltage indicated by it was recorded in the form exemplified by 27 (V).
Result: 3 (V)
